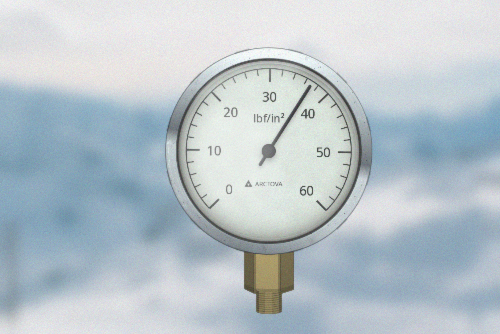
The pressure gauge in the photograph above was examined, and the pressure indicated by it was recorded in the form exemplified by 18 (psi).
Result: 37 (psi)
